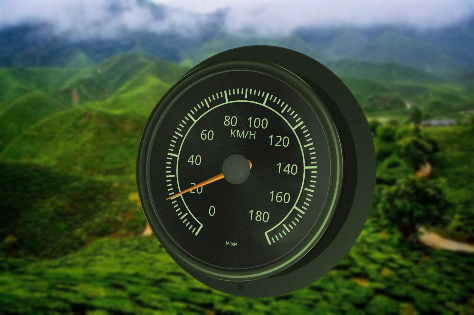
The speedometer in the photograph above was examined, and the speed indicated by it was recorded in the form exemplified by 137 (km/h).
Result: 20 (km/h)
